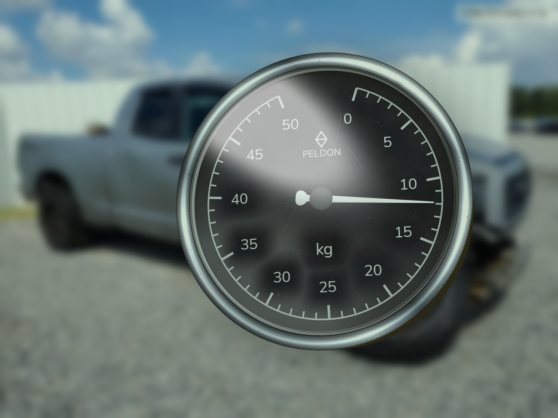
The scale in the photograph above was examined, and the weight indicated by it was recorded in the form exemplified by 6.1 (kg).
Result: 12 (kg)
